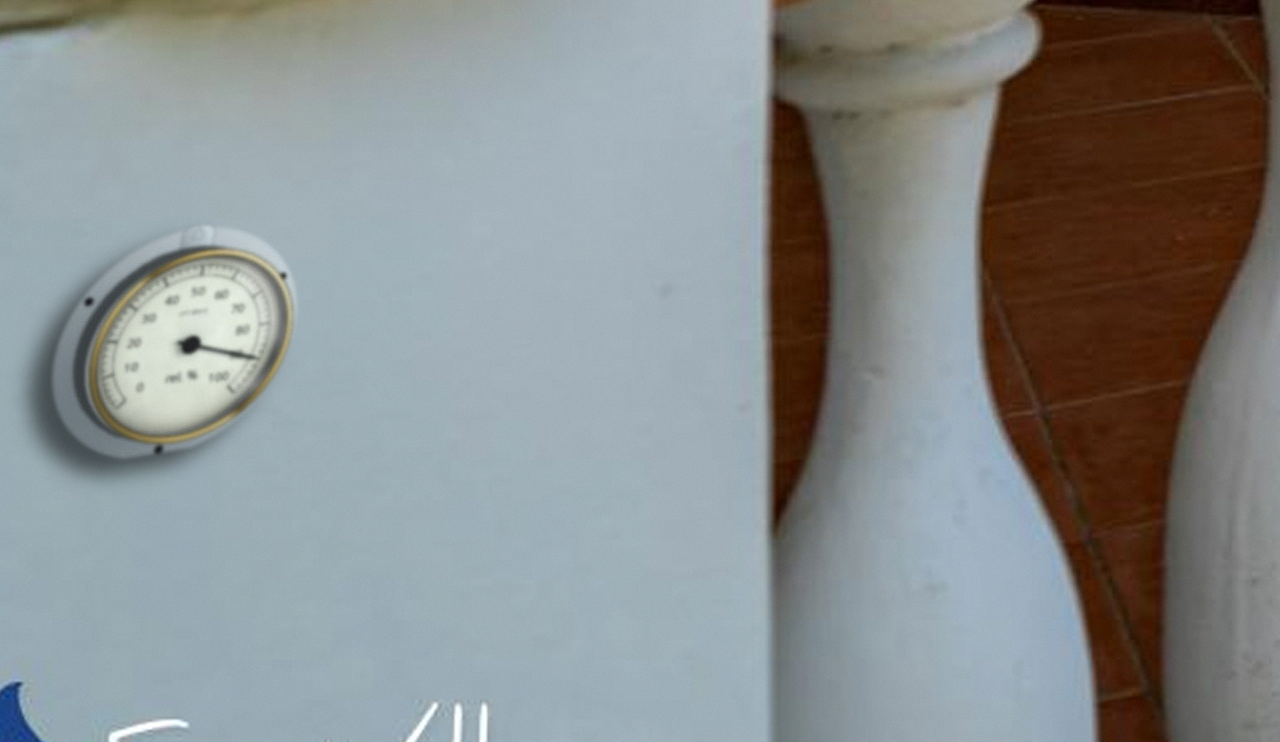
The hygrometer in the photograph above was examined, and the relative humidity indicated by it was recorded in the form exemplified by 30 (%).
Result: 90 (%)
